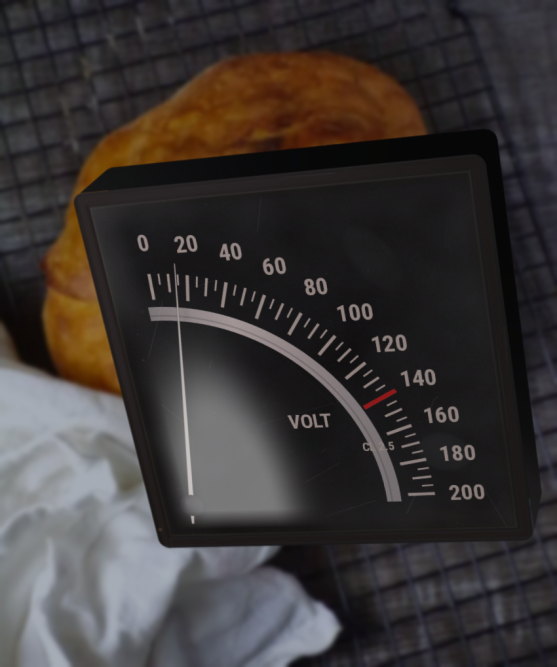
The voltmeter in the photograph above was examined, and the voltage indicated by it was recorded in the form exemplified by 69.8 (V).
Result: 15 (V)
